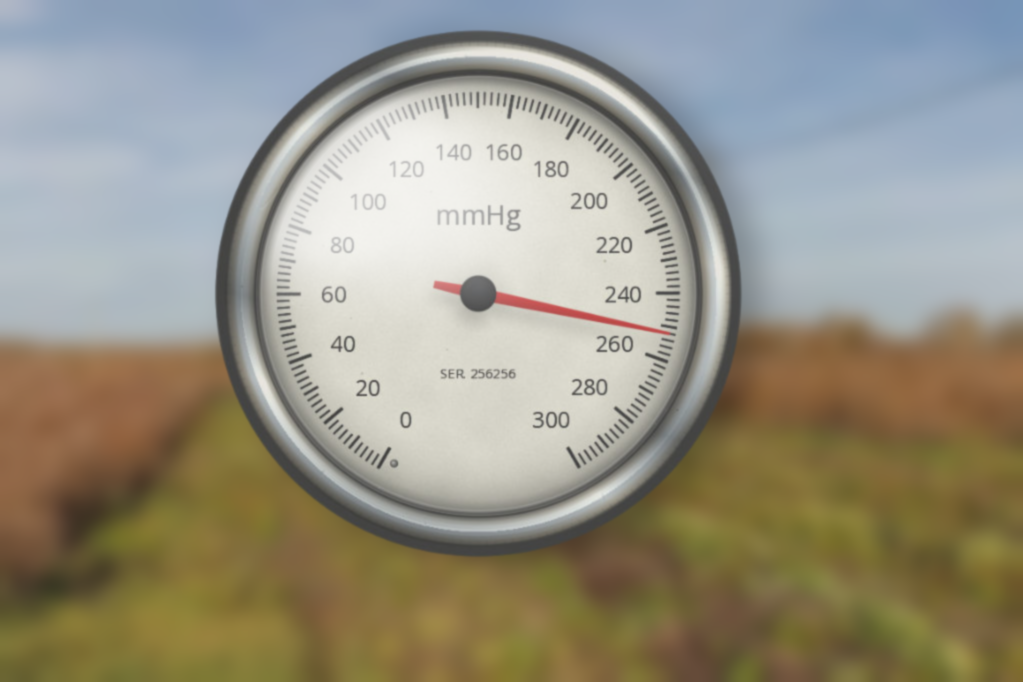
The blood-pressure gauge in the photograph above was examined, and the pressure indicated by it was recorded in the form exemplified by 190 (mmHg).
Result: 252 (mmHg)
